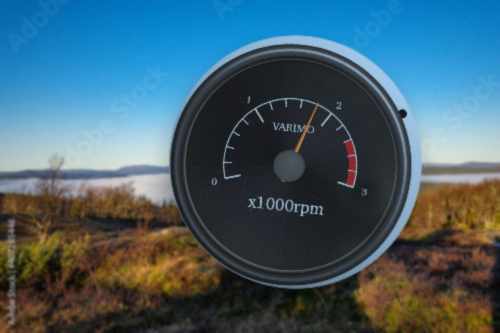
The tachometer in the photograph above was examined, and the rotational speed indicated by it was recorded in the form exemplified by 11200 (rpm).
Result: 1800 (rpm)
